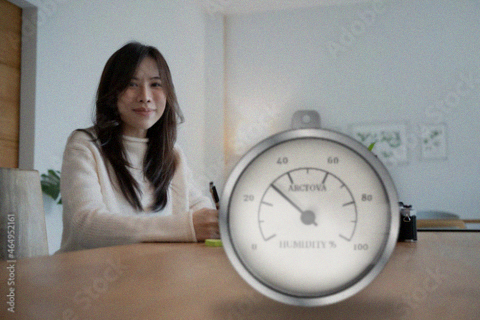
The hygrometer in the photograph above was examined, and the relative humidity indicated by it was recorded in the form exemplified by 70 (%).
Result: 30 (%)
